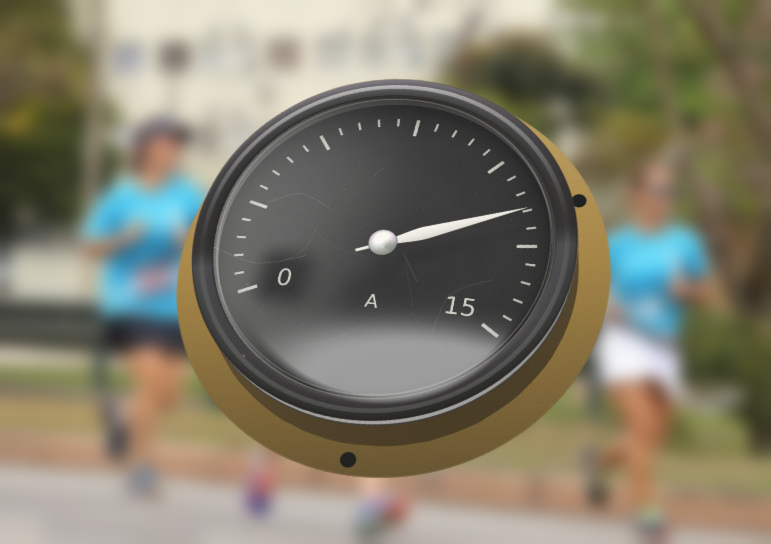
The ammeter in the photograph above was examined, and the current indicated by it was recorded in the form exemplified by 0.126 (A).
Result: 11.5 (A)
